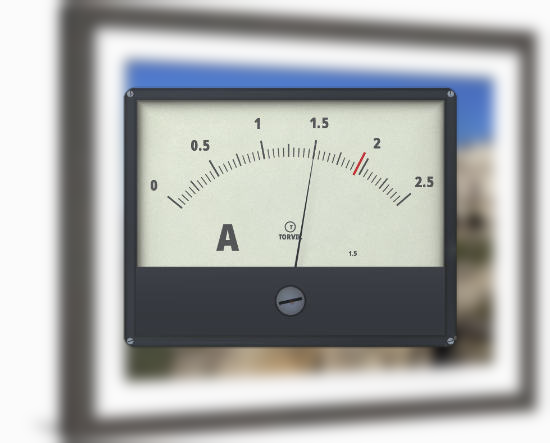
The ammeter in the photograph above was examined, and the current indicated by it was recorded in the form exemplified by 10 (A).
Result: 1.5 (A)
